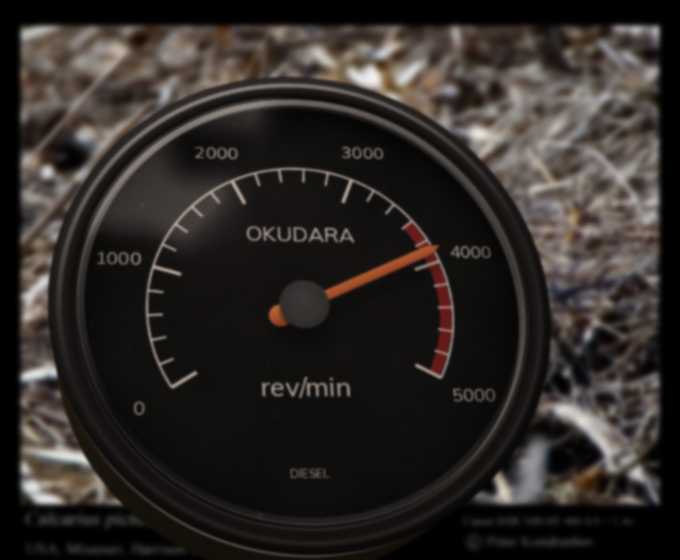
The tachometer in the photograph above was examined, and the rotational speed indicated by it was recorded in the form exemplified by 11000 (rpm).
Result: 3900 (rpm)
